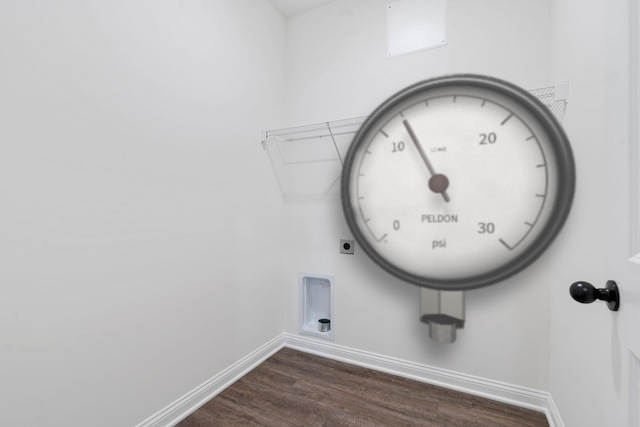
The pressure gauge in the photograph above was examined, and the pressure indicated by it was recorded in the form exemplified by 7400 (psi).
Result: 12 (psi)
